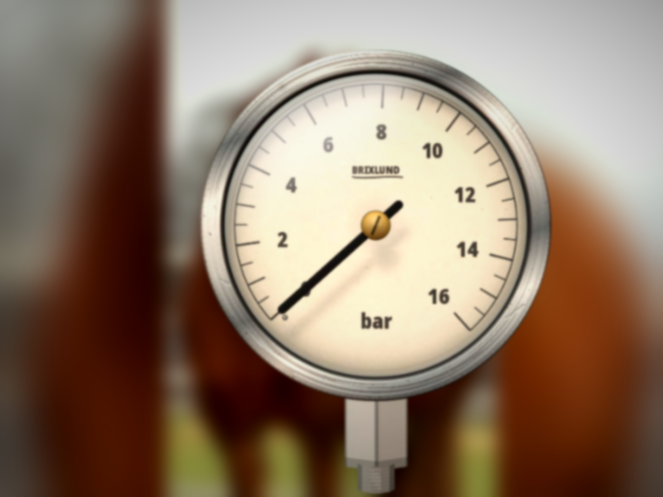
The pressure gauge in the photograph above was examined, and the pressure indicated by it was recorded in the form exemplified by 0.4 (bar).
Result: 0 (bar)
